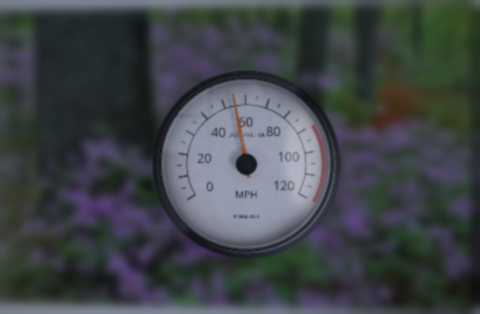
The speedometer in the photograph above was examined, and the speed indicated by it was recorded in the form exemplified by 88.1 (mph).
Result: 55 (mph)
